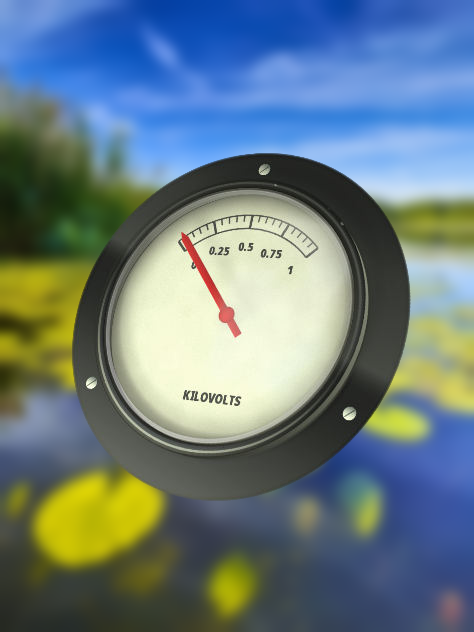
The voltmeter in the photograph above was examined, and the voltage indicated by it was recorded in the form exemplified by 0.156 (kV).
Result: 0.05 (kV)
